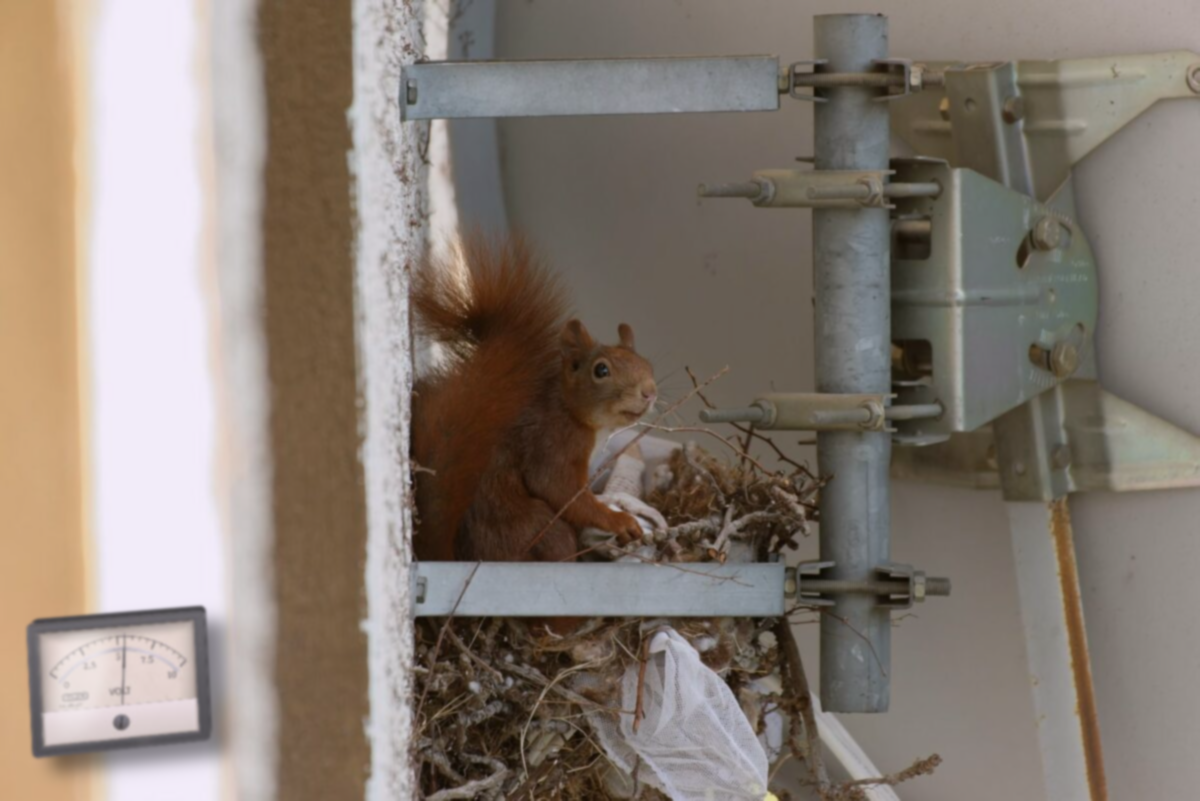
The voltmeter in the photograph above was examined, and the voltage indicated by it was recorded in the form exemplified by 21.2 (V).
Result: 5.5 (V)
